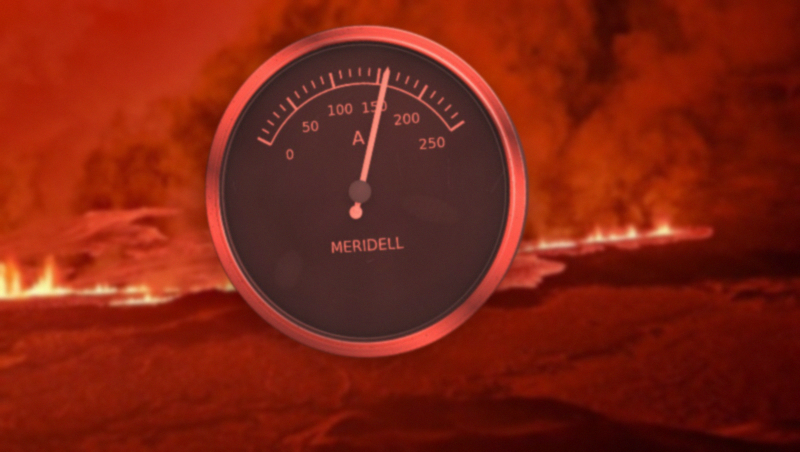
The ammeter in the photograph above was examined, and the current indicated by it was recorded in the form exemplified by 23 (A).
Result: 160 (A)
